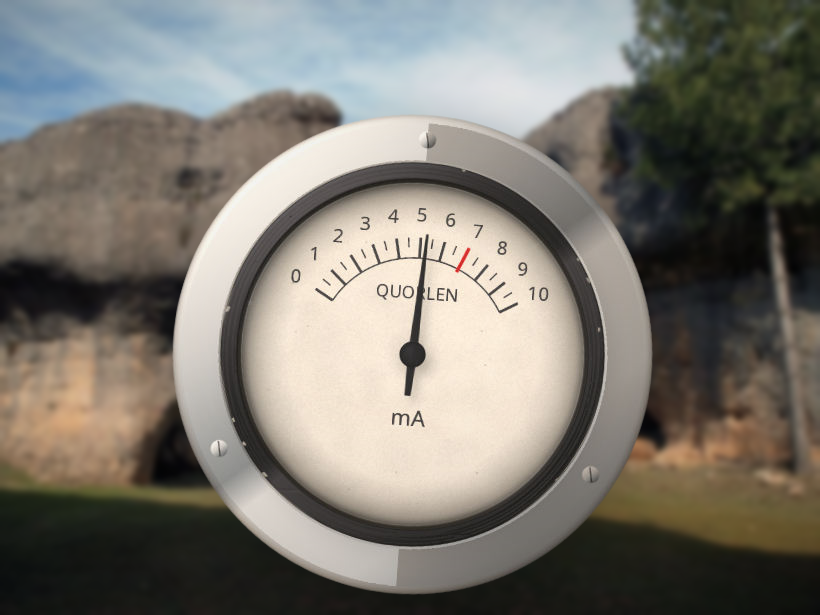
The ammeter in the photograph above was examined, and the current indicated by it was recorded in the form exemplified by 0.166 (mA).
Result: 5.25 (mA)
